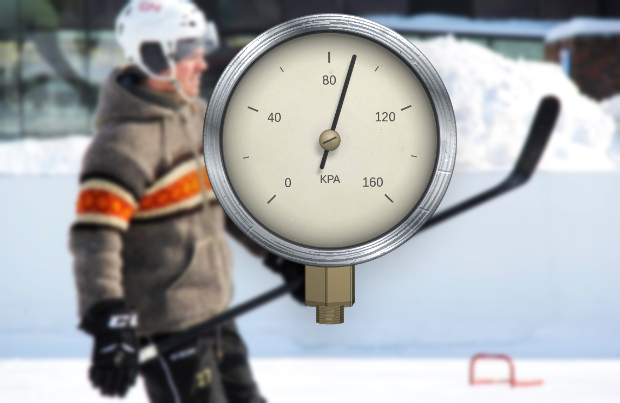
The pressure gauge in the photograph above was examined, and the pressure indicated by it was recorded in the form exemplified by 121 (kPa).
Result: 90 (kPa)
